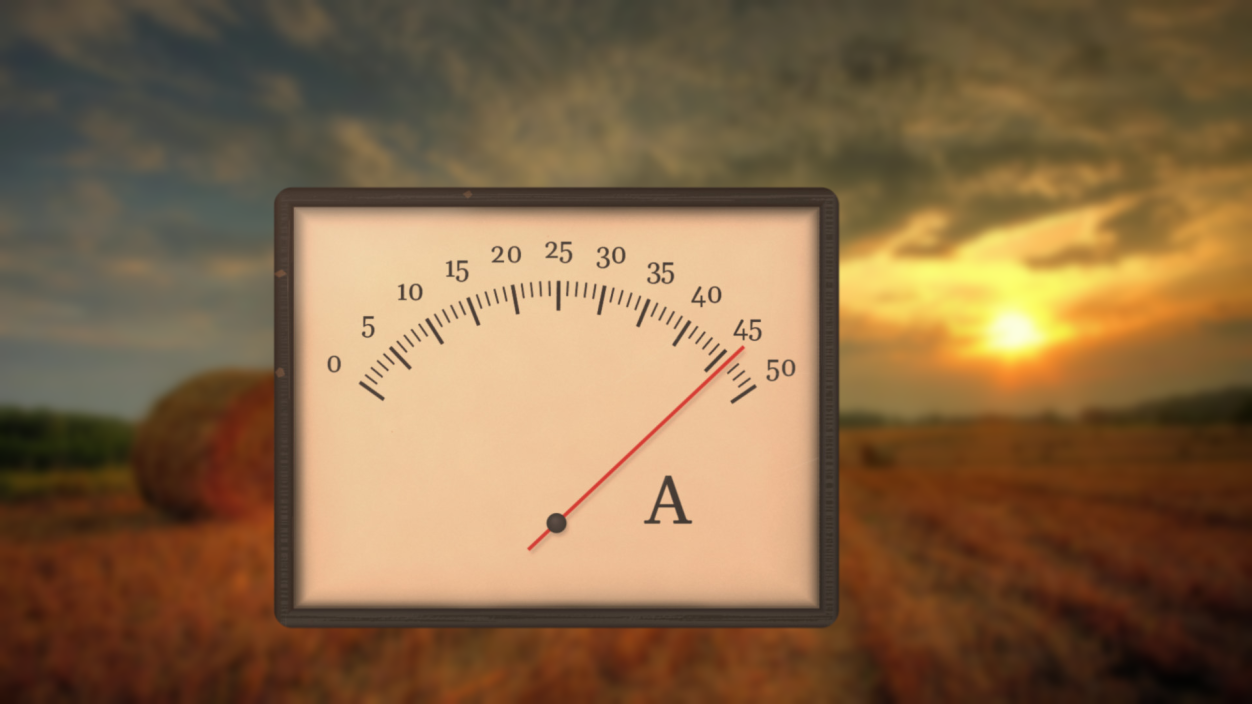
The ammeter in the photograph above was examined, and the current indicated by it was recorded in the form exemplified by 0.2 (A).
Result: 46 (A)
